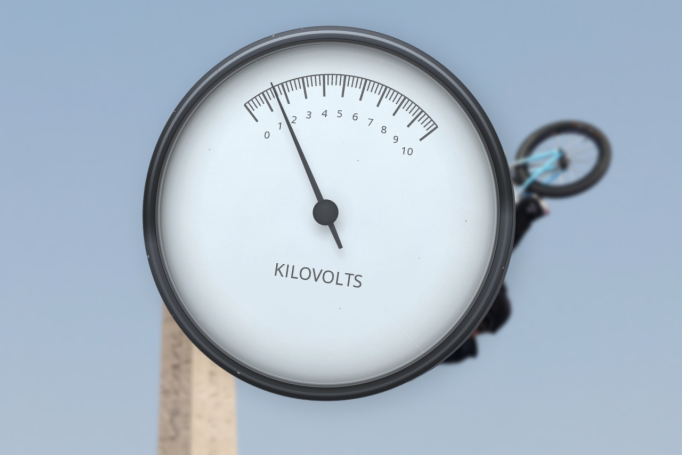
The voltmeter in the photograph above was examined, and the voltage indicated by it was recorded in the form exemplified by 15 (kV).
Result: 1.6 (kV)
